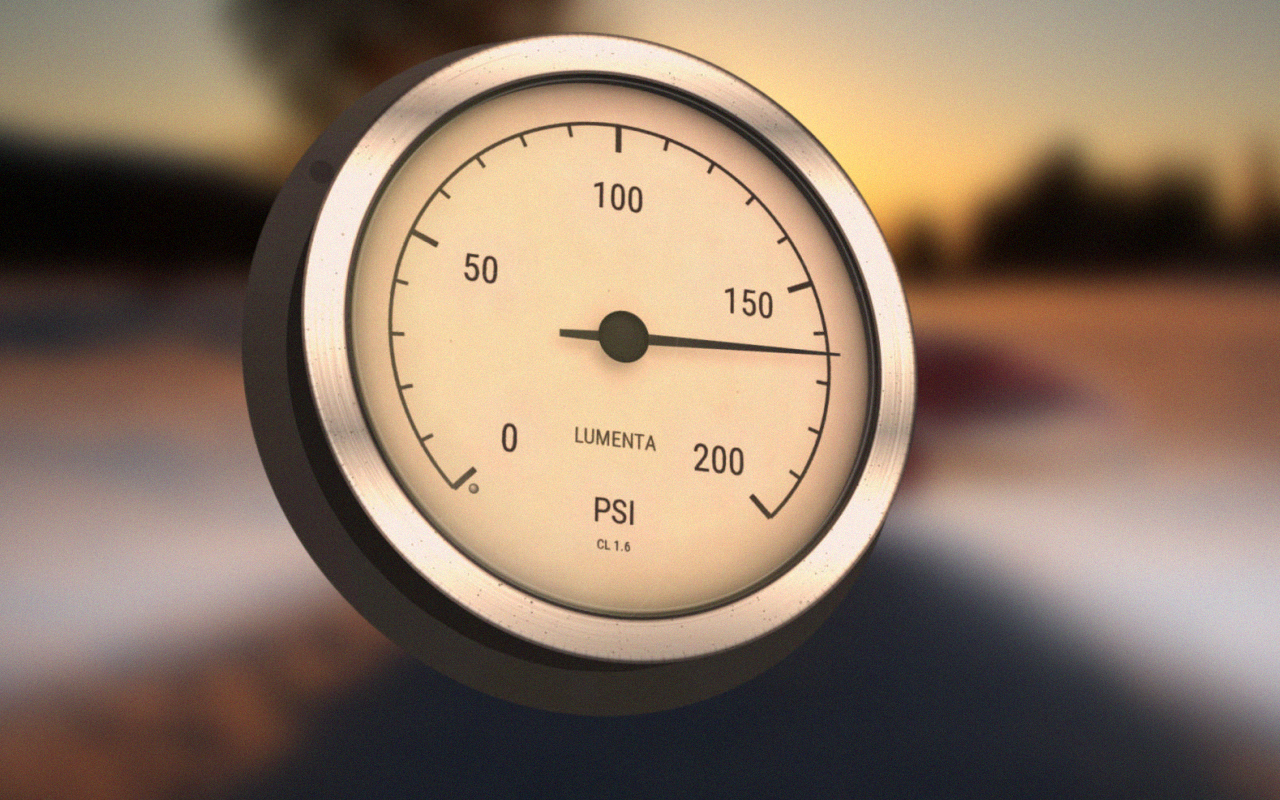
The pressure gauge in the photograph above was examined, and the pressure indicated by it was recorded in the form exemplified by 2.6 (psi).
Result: 165 (psi)
